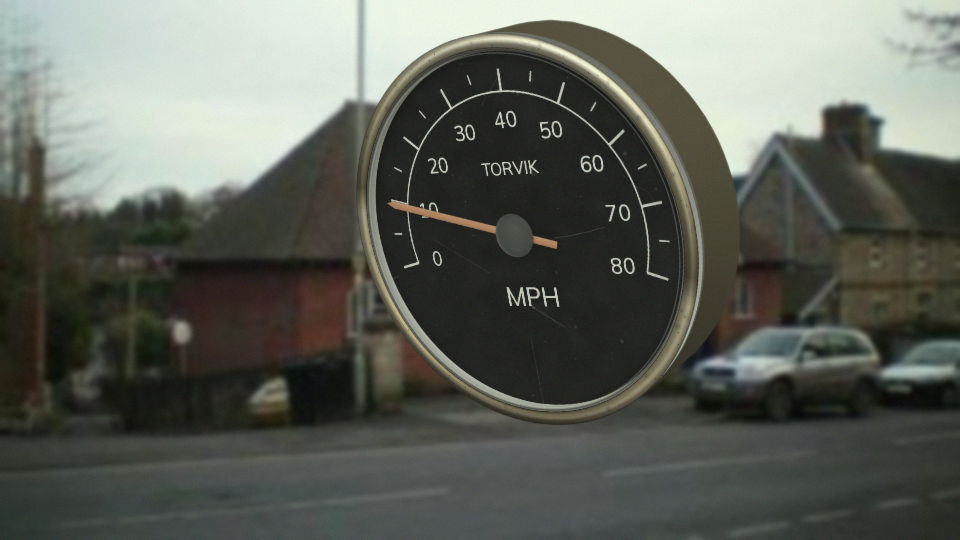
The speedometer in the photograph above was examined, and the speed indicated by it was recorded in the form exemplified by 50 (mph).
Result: 10 (mph)
